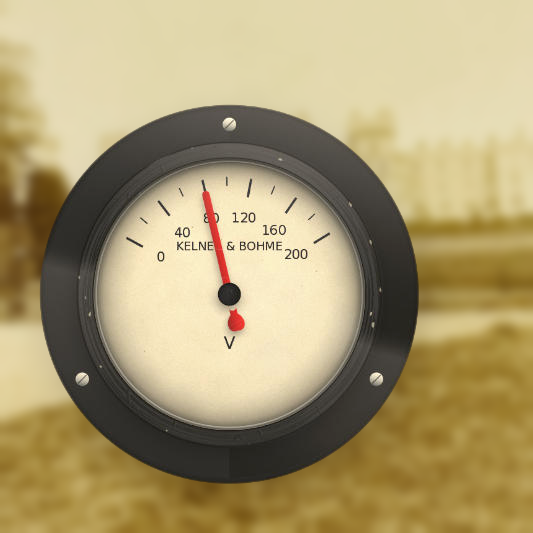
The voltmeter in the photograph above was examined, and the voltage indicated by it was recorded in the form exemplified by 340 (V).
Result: 80 (V)
